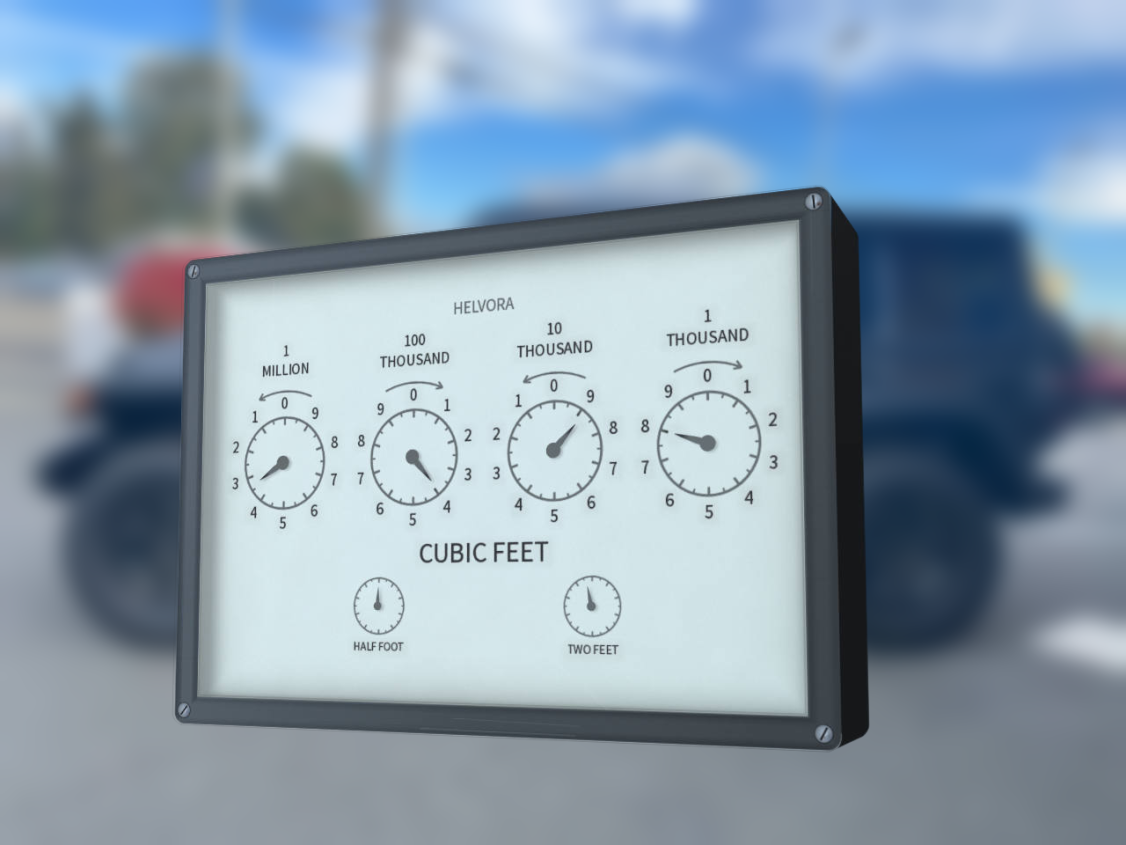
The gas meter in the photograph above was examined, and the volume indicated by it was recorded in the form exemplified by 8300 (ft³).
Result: 338800 (ft³)
